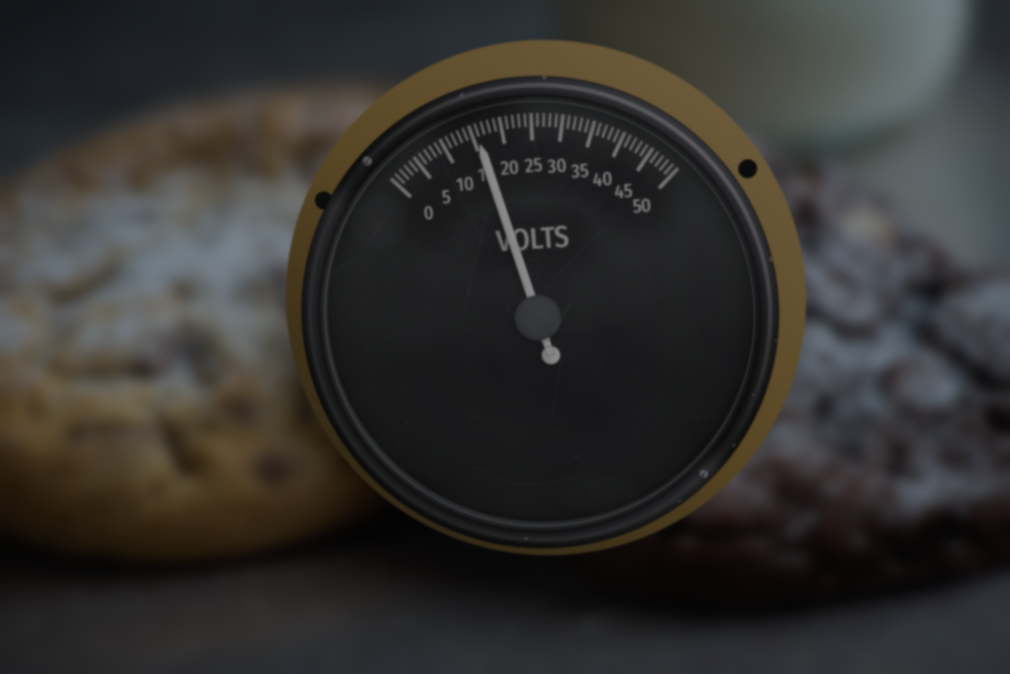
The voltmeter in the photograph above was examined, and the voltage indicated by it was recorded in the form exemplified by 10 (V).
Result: 16 (V)
